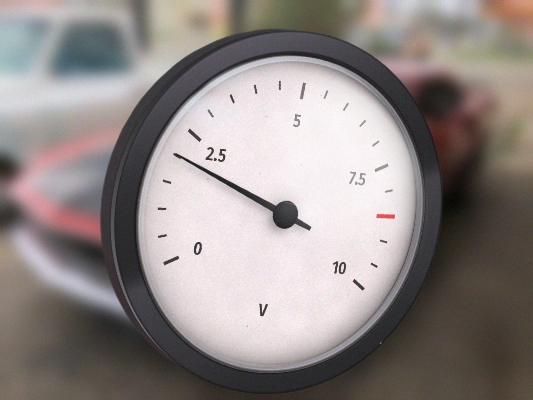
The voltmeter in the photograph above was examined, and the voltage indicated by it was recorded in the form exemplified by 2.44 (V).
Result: 2 (V)
